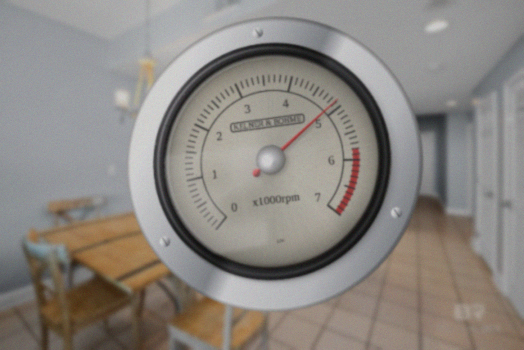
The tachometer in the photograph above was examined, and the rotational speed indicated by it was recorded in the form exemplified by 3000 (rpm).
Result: 4900 (rpm)
